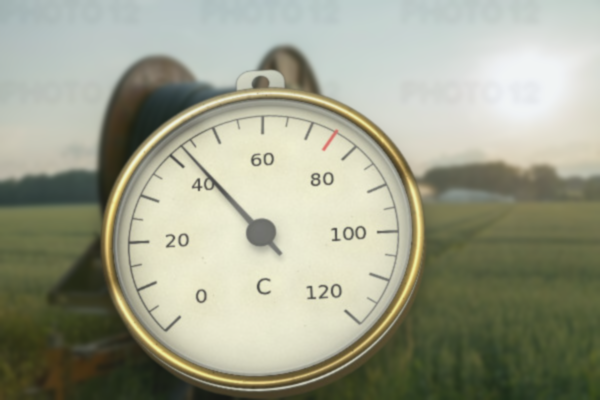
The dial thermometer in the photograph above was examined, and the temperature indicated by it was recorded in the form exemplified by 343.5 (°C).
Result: 42.5 (°C)
